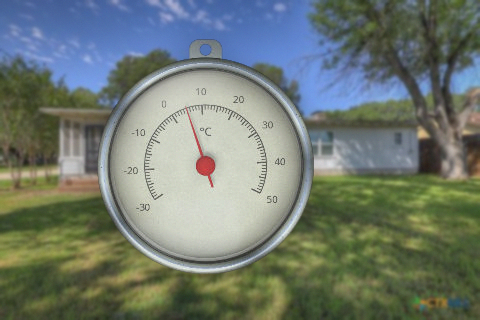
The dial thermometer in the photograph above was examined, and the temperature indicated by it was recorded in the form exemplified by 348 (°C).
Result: 5 (°C)
